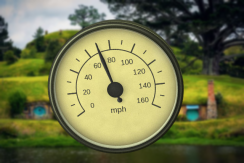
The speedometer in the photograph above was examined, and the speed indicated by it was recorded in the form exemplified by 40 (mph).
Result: 70 (mph)
